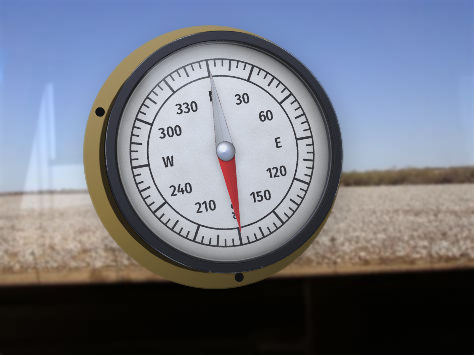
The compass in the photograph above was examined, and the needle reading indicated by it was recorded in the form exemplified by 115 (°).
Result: 180 (°)
